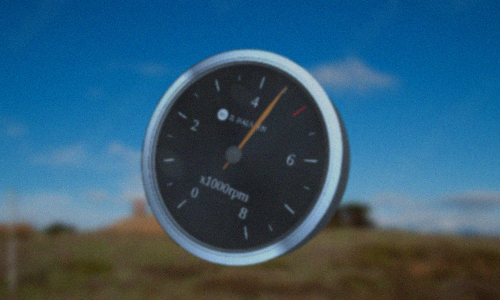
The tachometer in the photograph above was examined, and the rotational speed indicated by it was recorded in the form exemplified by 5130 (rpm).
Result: 4500 (rpm)
